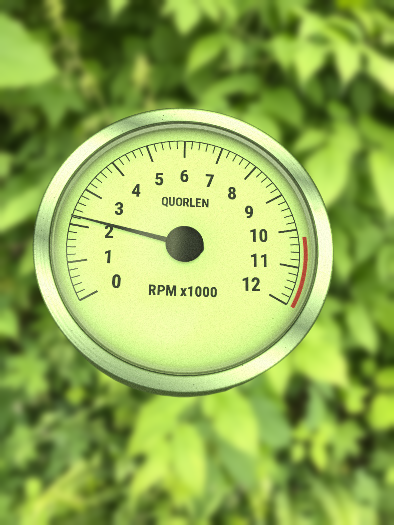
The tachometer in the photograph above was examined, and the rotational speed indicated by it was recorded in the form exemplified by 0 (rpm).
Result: 2200 (rpm)
